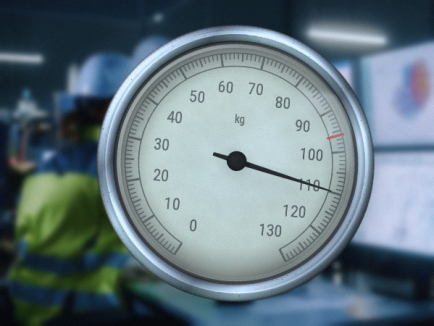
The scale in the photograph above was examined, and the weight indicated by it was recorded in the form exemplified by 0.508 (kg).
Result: 110 (kg)
